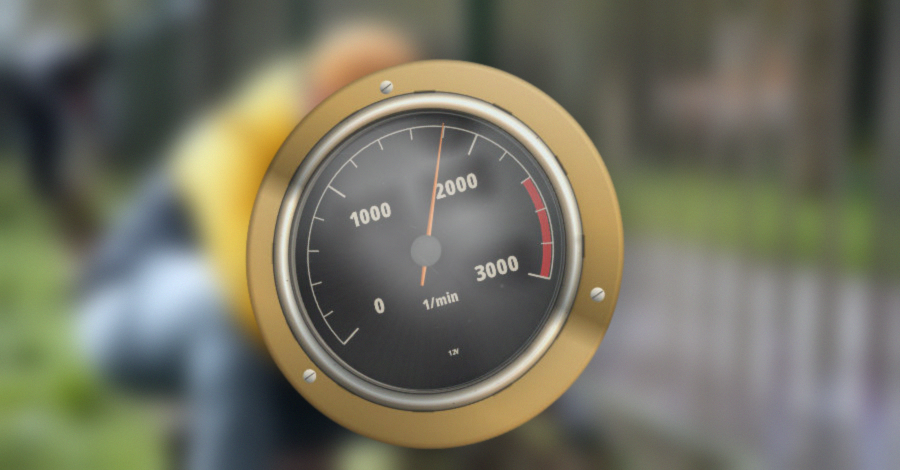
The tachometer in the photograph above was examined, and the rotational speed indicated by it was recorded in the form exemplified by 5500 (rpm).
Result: 1800 (rpm)
